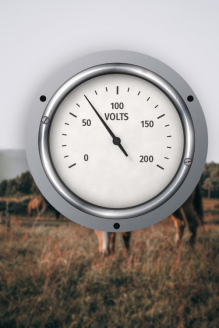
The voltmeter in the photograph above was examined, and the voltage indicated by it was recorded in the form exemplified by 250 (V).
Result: 70 (V)
